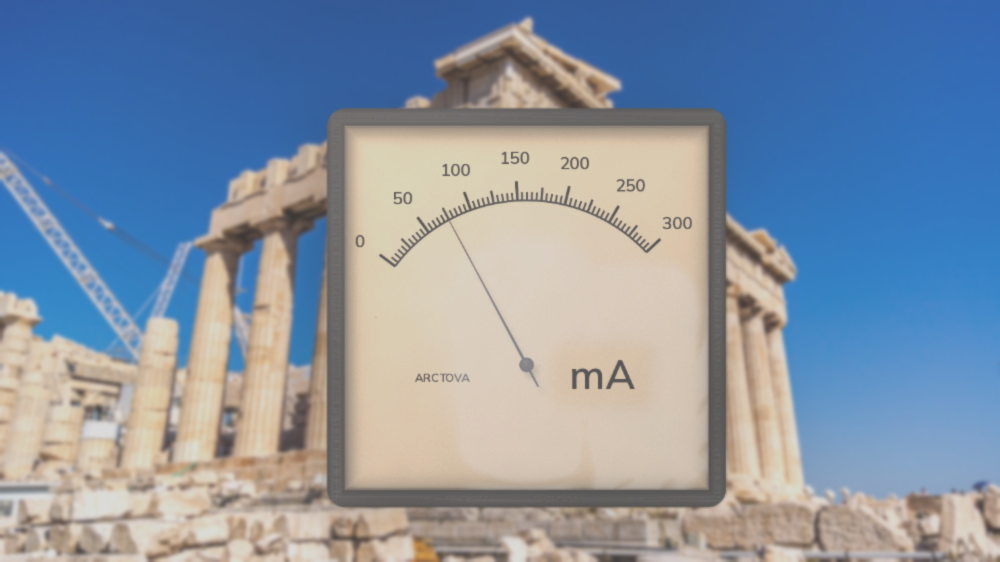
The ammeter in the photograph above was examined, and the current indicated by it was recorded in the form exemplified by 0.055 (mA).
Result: 75 (mA)
